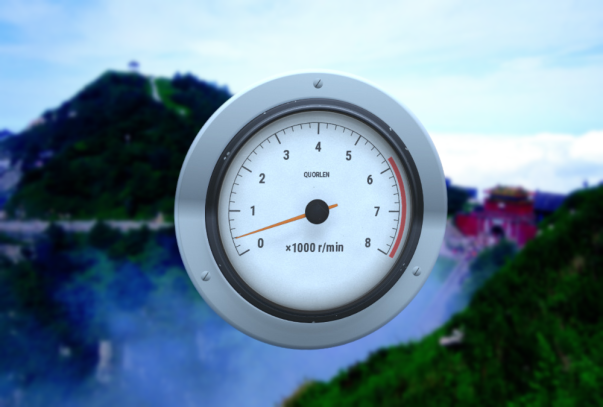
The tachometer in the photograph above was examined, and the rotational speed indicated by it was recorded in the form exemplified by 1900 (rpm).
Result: 400 (rpm)
